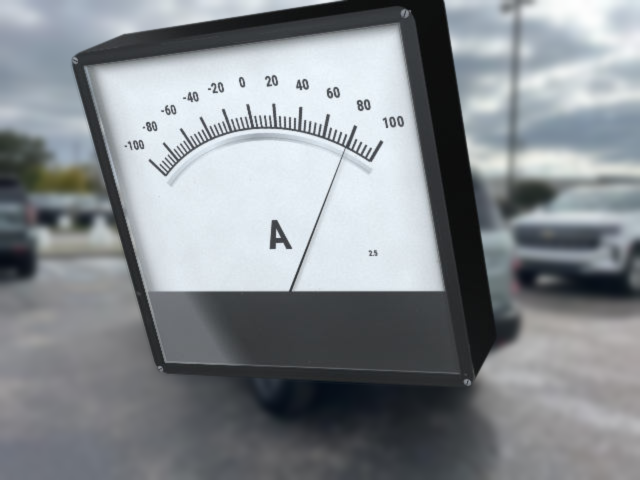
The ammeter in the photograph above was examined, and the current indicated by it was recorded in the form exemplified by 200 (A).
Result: 80 (A)
